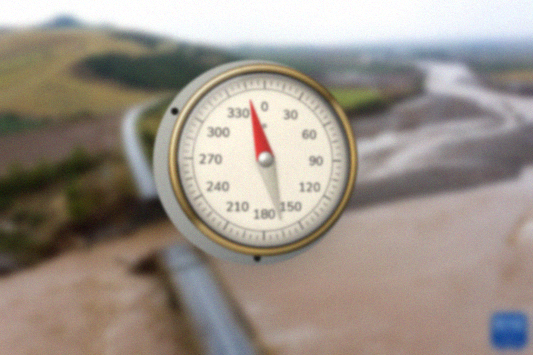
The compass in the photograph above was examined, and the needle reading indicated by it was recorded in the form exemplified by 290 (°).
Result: 345 (°)
